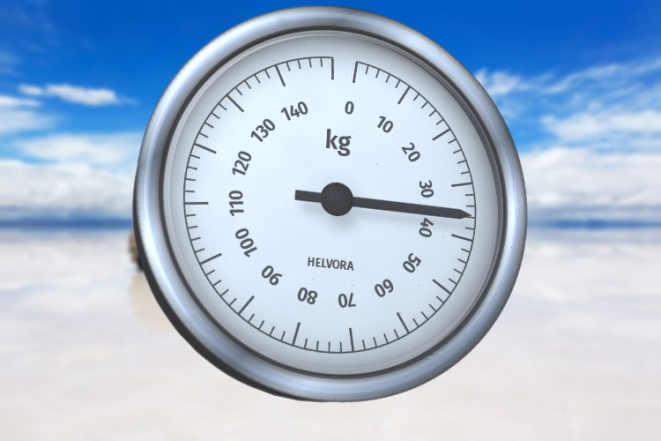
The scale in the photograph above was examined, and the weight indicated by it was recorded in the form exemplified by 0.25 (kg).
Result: 36 (kg)
